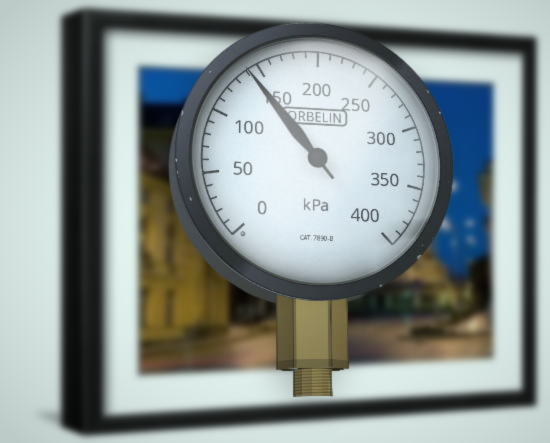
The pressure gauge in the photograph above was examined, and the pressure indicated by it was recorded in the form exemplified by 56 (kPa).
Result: 140 (kPa)
